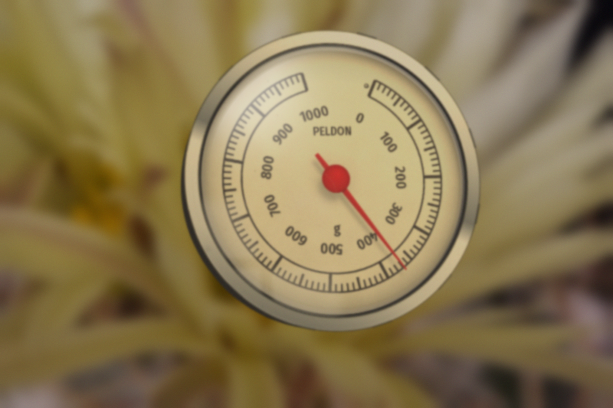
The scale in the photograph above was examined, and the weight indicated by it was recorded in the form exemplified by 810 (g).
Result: 370 (g)
